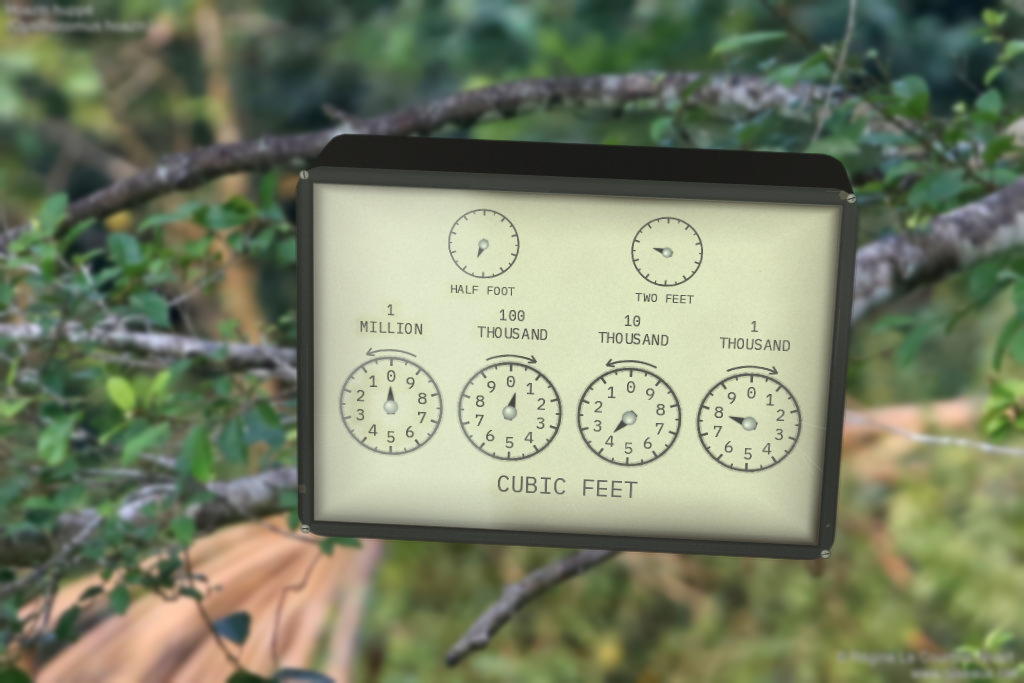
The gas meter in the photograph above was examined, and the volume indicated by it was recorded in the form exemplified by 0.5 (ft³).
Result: 3800 (ft³)
